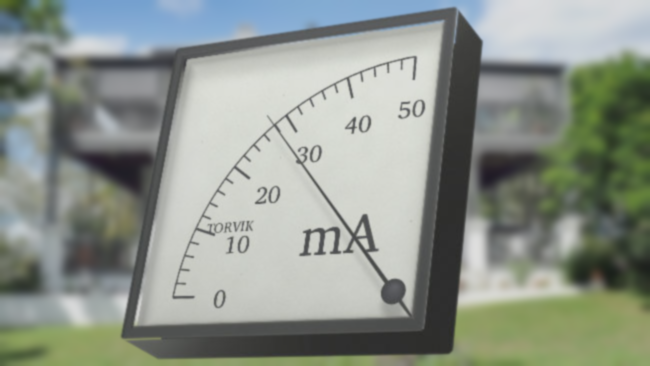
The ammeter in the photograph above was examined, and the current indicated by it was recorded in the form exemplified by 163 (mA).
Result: 28 (mA)
